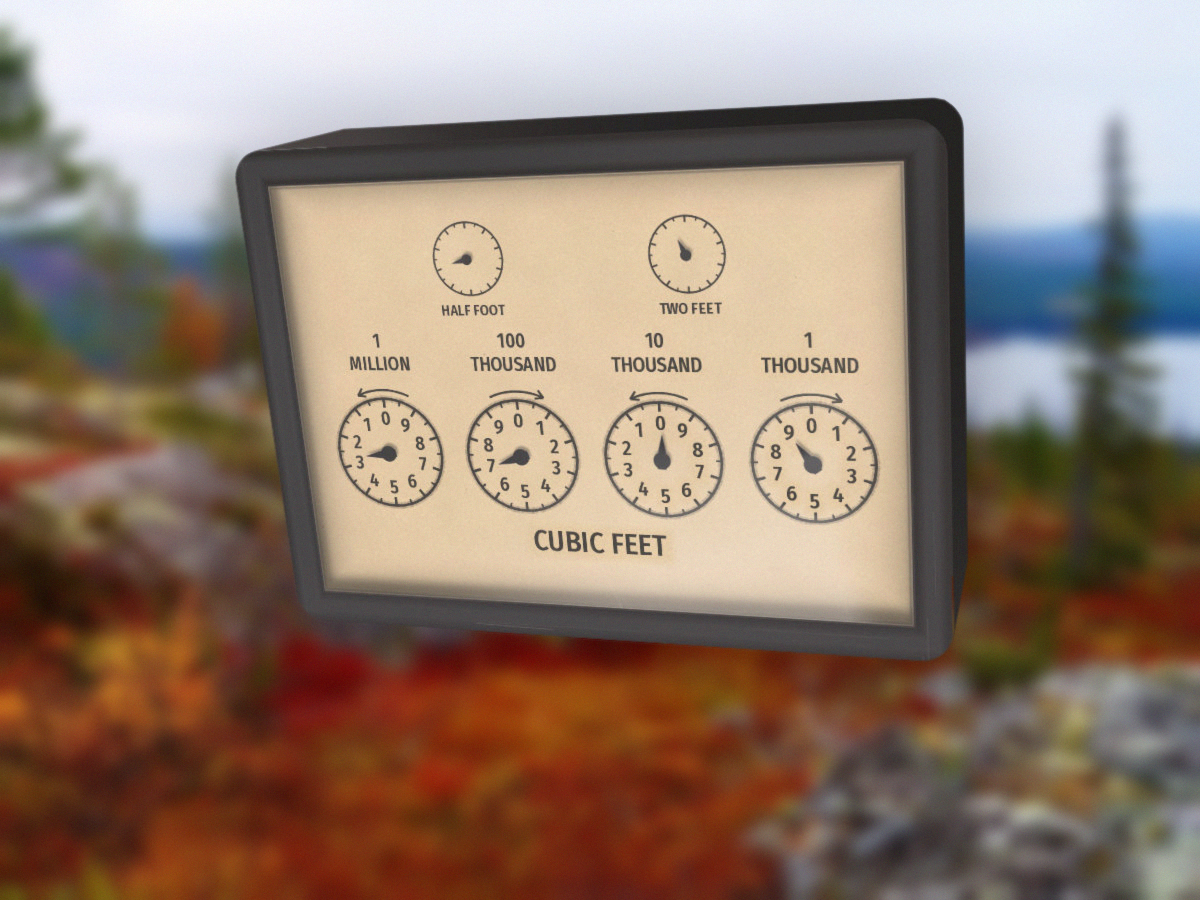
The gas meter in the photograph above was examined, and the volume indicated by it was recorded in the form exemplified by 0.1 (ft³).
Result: 269900 (ft³)
